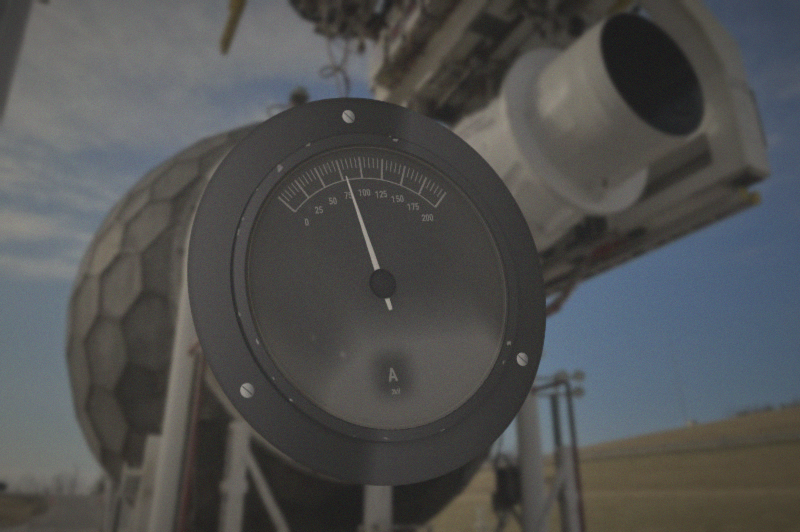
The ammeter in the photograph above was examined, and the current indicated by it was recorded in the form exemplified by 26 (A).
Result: 75 (A)
